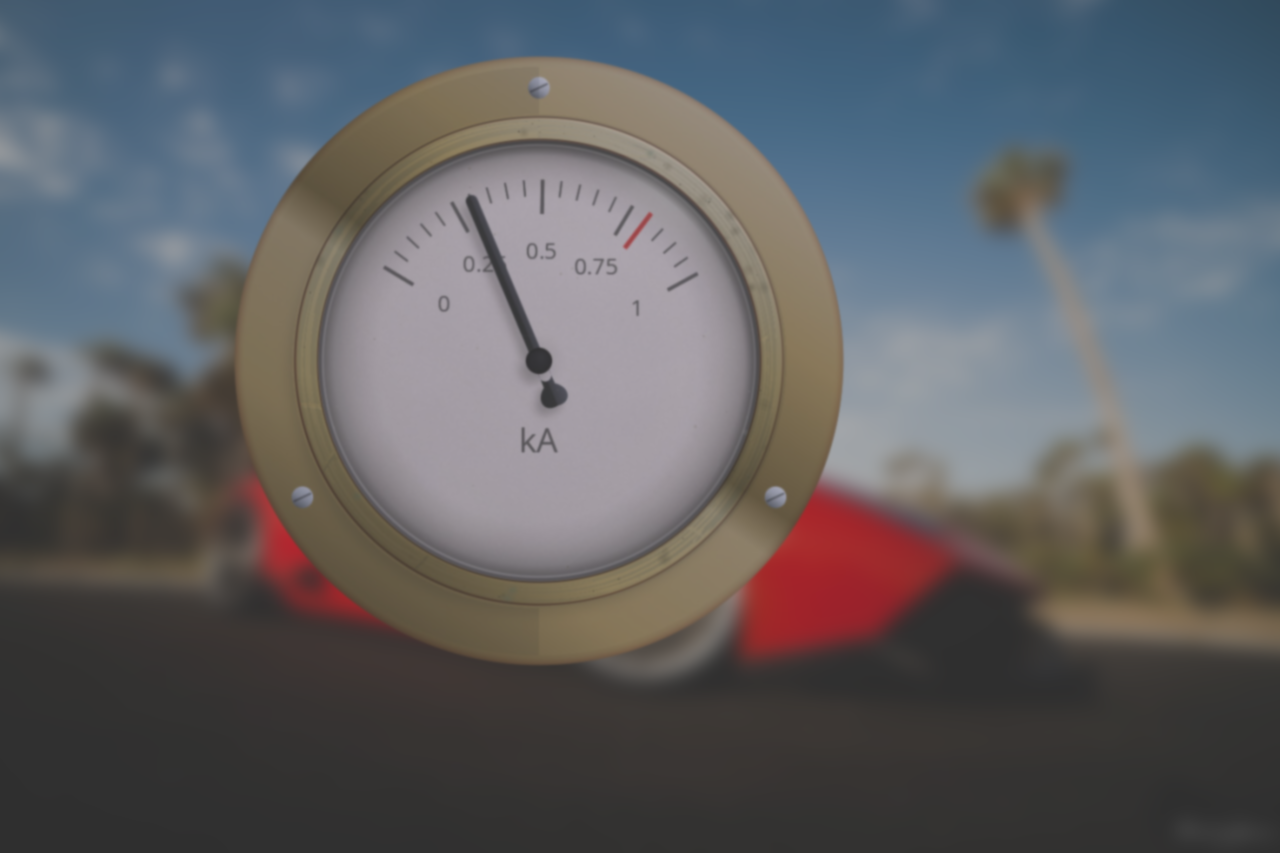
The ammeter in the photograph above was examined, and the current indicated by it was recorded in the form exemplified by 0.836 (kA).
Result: 0.3 (kA)
